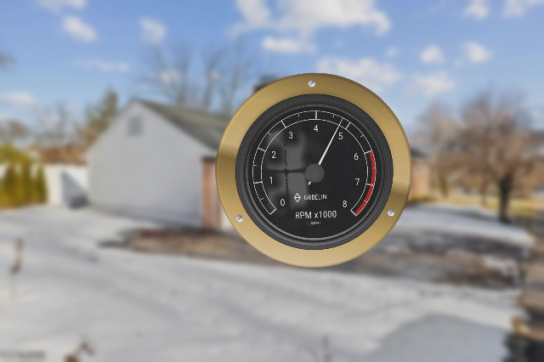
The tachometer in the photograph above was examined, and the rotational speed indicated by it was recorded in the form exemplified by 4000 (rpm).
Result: 4750 (rpm)
